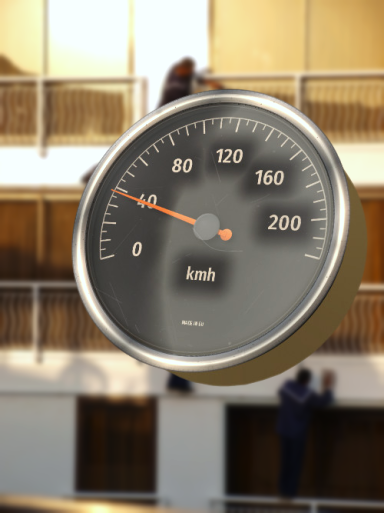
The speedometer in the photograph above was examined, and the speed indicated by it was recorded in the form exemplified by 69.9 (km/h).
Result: 37.5 (km/h)
